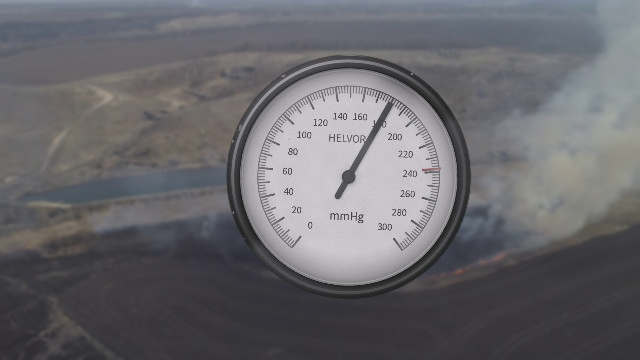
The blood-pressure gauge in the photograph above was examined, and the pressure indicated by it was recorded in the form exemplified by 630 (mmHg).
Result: 180 (mmHg)
